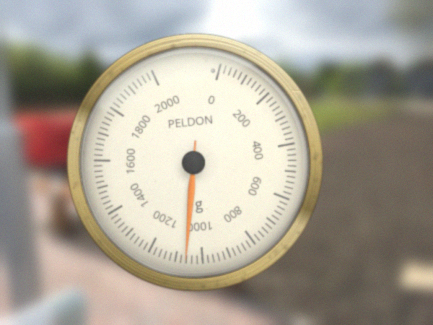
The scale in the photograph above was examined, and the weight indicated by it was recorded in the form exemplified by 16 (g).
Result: 1060 (g)
